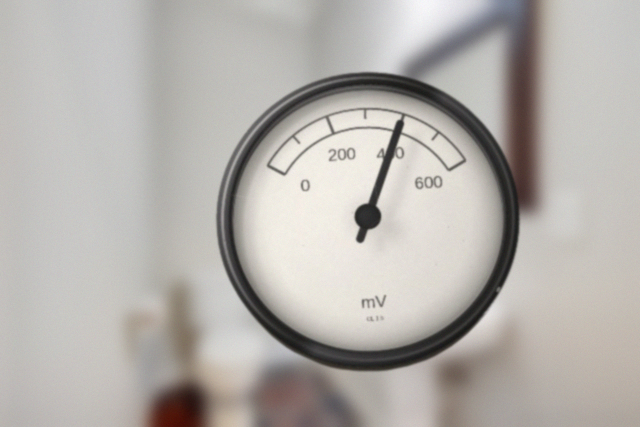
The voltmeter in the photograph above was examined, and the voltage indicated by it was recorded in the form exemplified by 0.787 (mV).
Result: 400 (mV)
